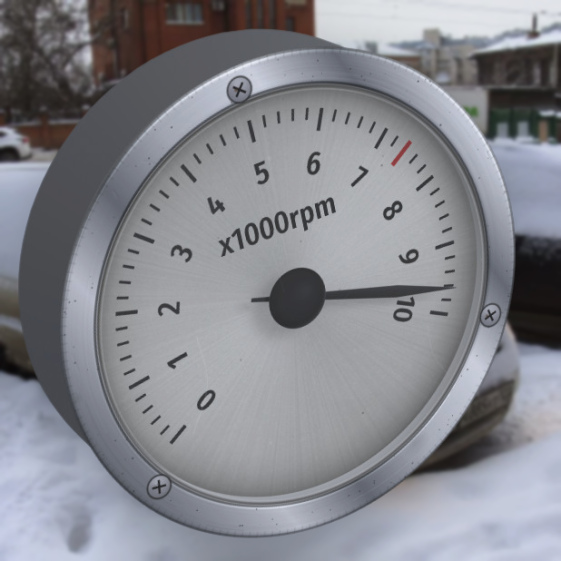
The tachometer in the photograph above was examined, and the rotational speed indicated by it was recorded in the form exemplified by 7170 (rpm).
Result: 9600 (rpm)
